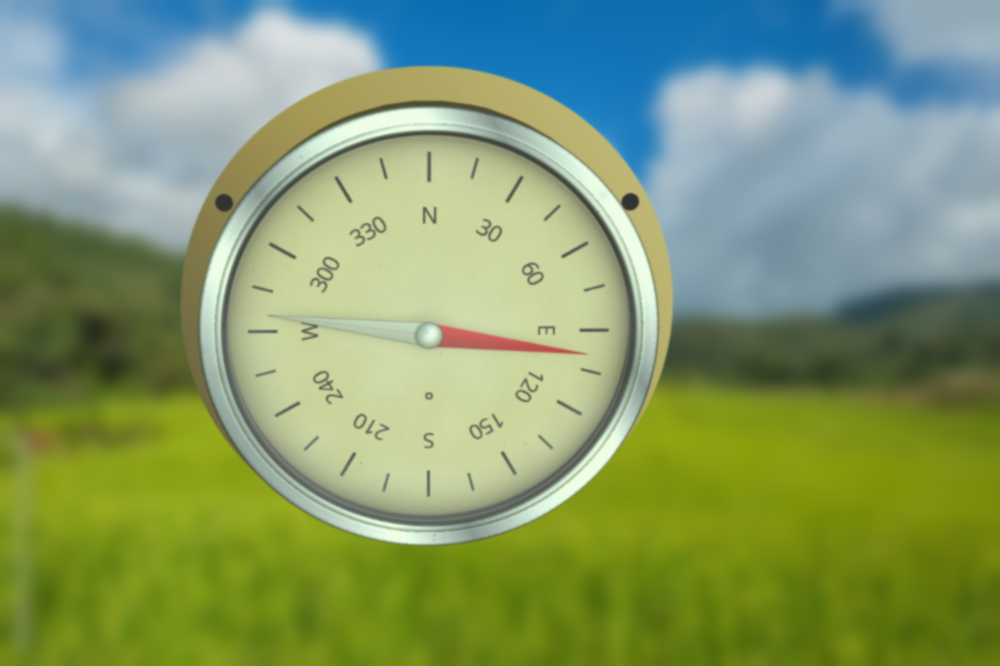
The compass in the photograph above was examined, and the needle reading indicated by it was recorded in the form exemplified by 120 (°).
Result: 97.5 (°)
